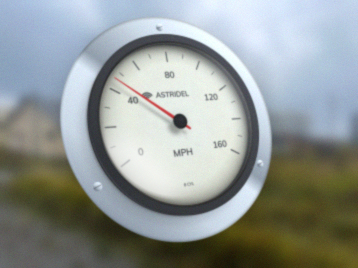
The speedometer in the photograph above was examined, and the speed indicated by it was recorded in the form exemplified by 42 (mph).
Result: 45 (mph)
